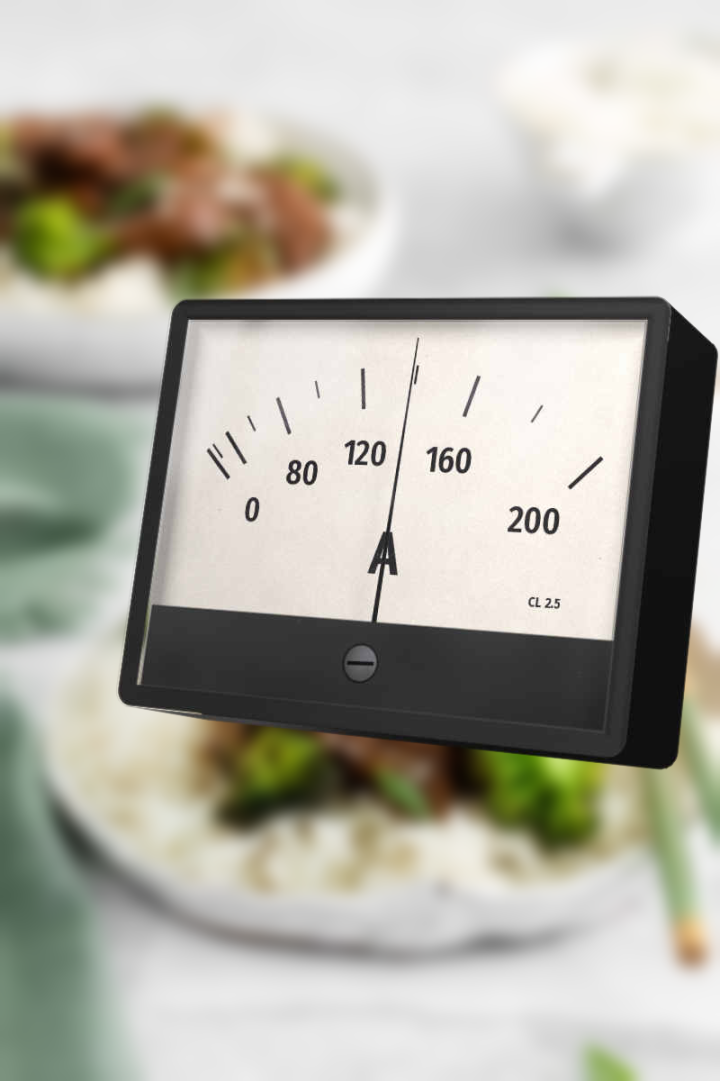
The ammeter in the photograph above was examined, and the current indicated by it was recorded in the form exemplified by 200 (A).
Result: 140 (A)
